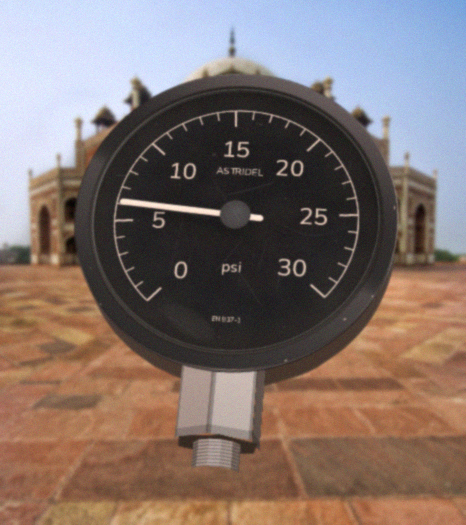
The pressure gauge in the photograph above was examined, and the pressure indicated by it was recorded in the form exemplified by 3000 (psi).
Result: 6 (psi)
